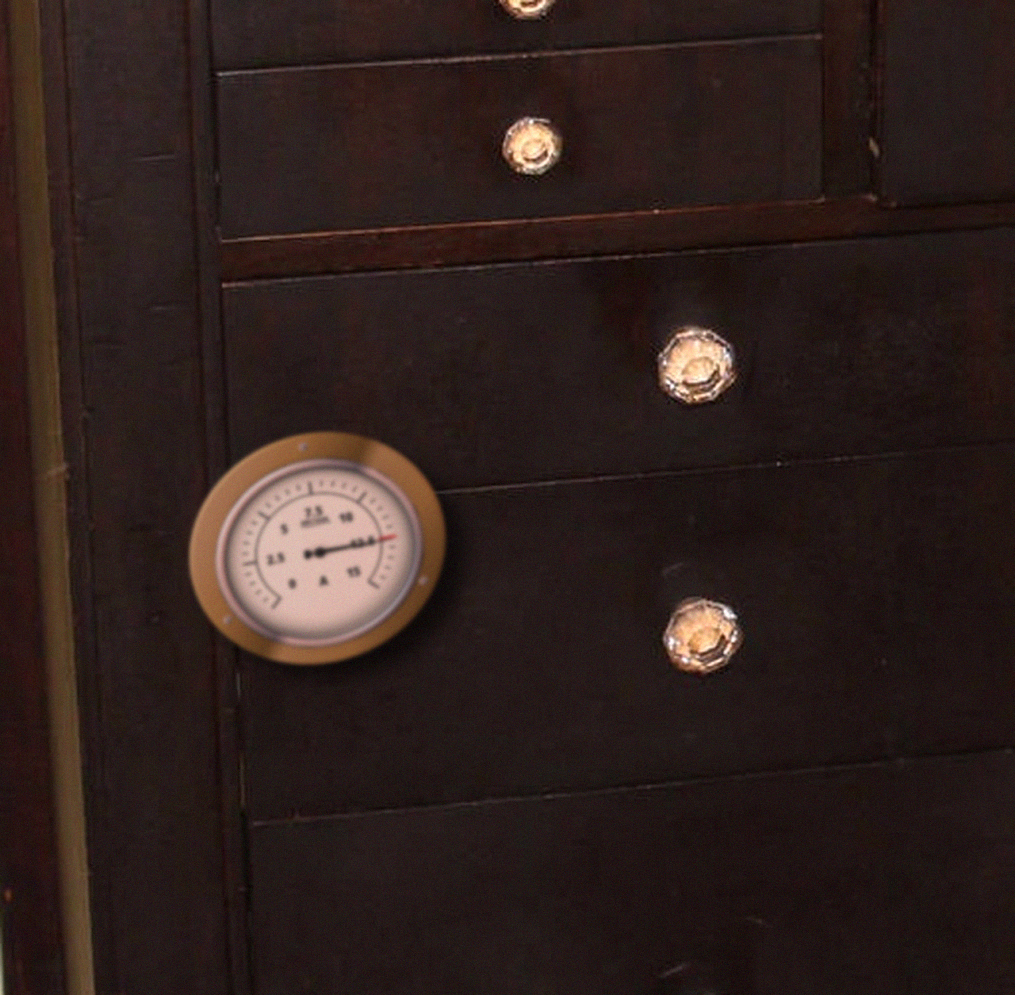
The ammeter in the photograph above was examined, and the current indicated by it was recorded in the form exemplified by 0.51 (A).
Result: 12.5 (A)
